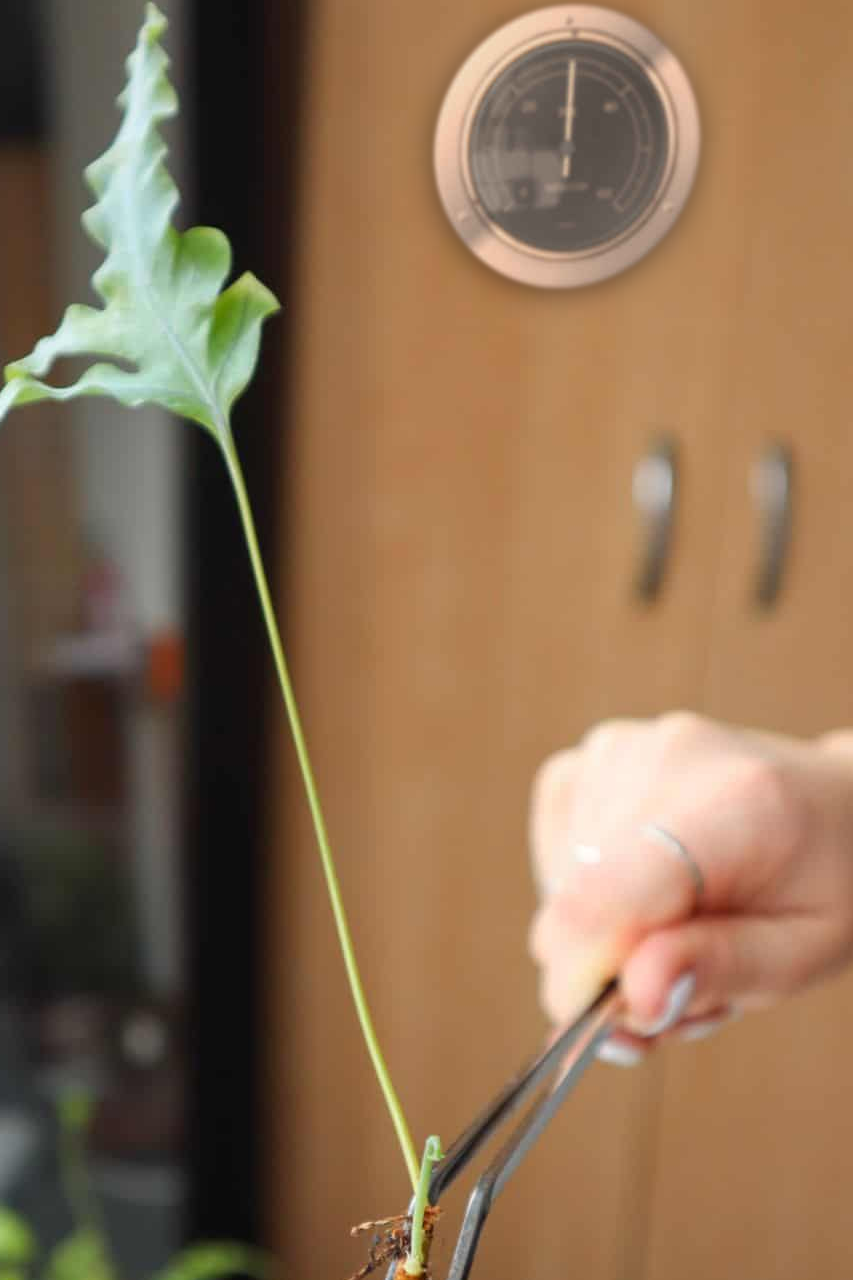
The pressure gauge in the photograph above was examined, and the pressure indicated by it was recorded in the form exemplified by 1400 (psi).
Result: 30 (psi)
